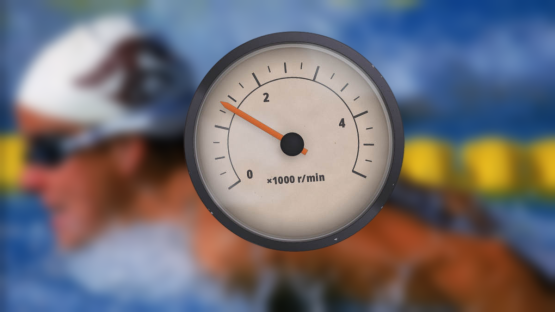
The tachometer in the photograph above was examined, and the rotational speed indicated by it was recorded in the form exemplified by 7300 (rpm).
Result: 1375 (rpm)
